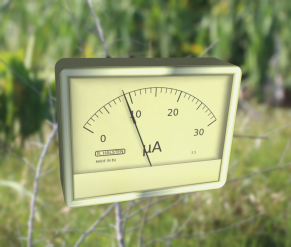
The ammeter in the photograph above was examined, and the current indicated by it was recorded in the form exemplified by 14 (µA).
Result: 9 (µA)
